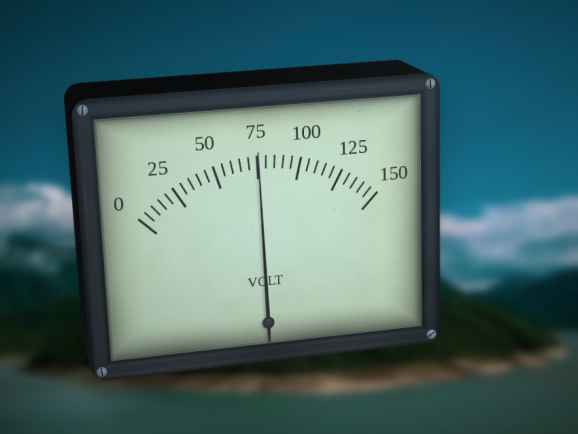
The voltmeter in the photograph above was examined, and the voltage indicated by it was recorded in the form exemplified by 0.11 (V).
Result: 75 (V)
